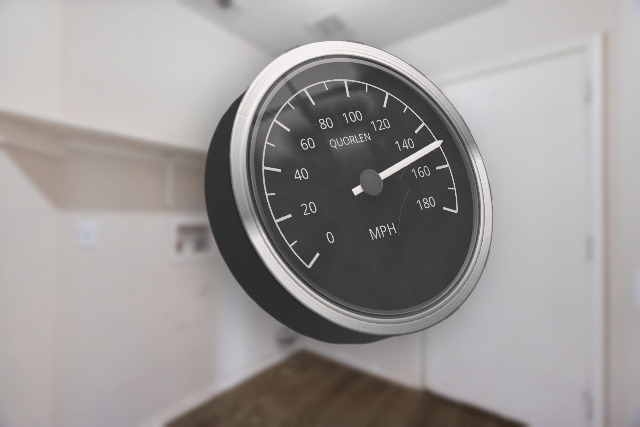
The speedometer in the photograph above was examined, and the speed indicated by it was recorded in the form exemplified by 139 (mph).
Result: 150 (mph)
